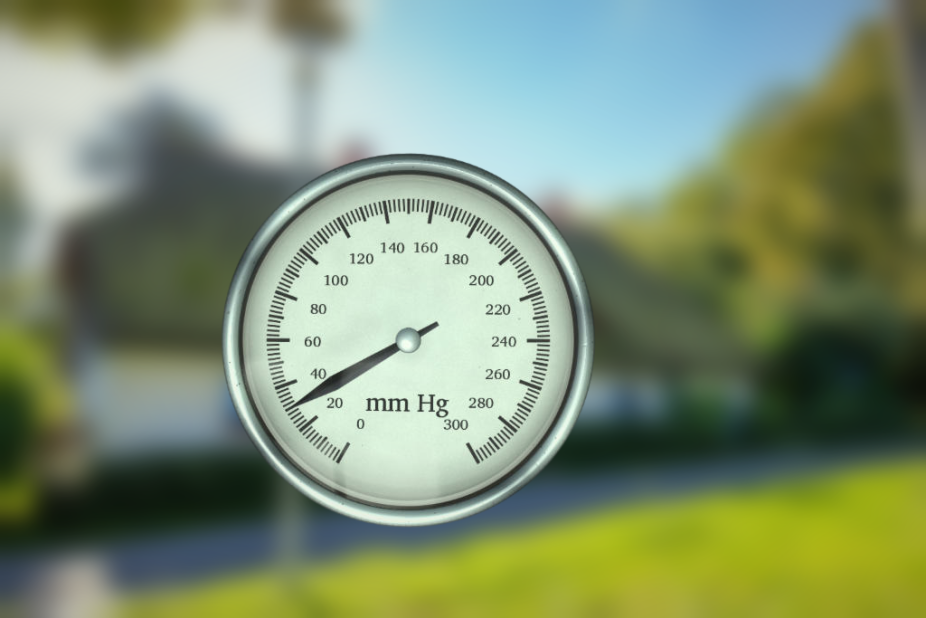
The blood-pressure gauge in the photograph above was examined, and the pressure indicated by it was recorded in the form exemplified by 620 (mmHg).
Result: 30 (mmHg)
